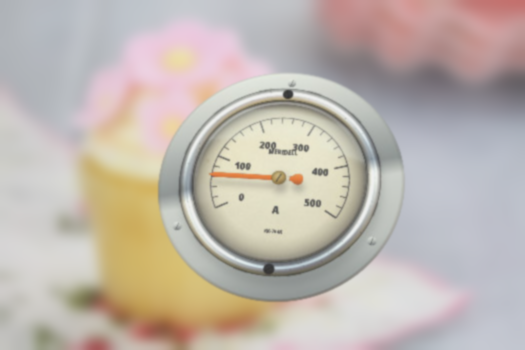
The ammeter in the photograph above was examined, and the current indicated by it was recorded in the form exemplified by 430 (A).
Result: 60 (A)
